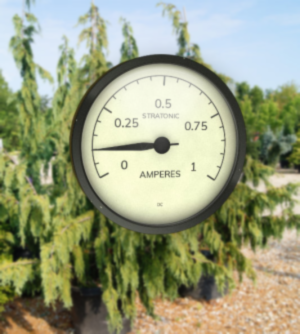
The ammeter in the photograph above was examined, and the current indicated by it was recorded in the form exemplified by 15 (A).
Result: 0.1 (A)
